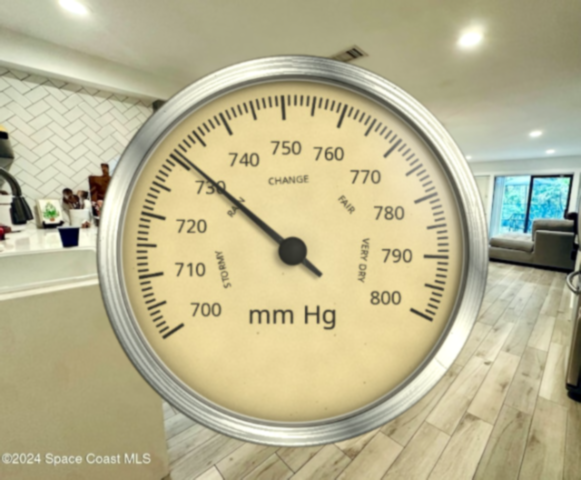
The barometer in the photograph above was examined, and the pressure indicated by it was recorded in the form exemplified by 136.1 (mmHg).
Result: 731 (mmHg)
